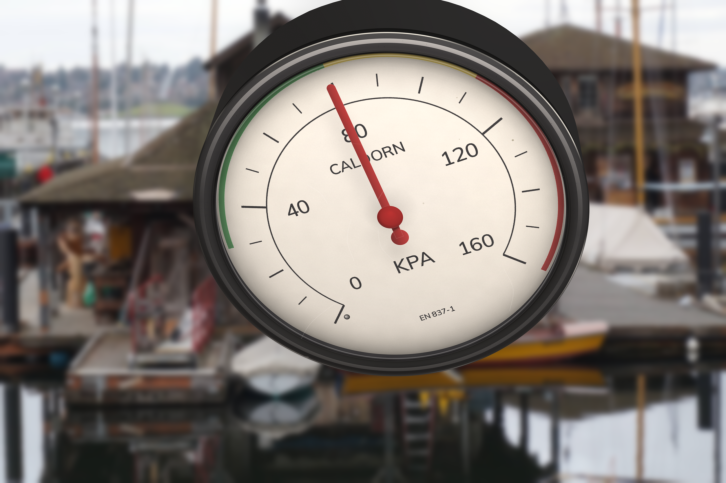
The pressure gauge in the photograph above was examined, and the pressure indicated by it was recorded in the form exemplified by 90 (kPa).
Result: 80 (kPa)
